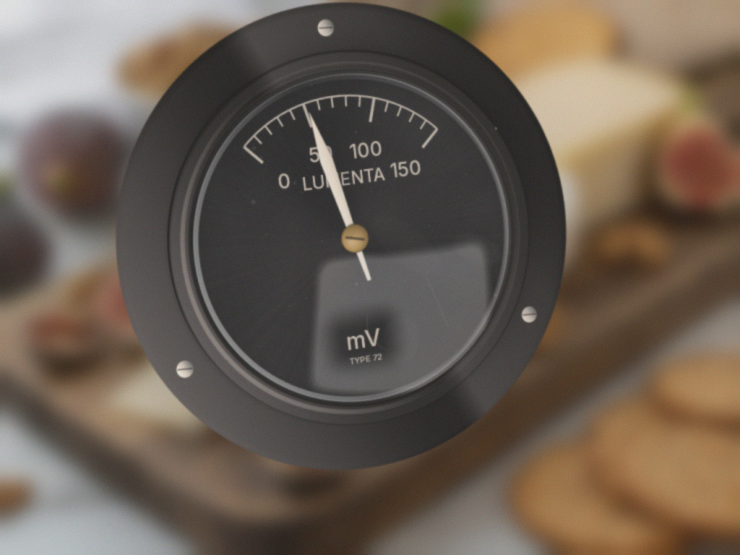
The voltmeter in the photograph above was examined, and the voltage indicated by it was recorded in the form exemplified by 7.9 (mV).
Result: 50 (mV)
